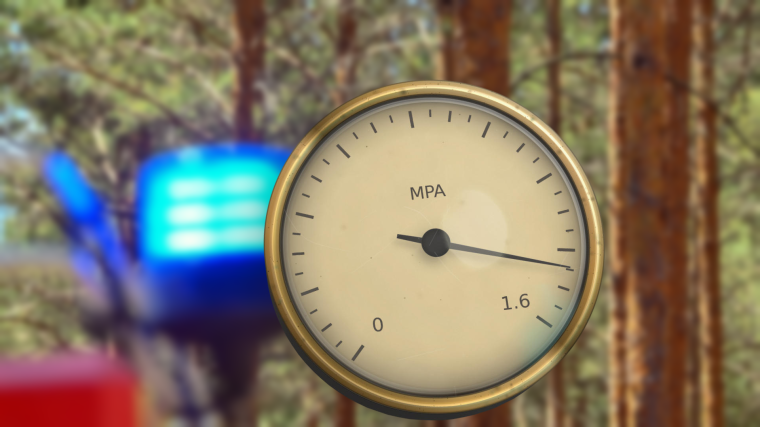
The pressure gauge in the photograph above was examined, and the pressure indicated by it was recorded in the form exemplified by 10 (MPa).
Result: 1.45 (MPa)
